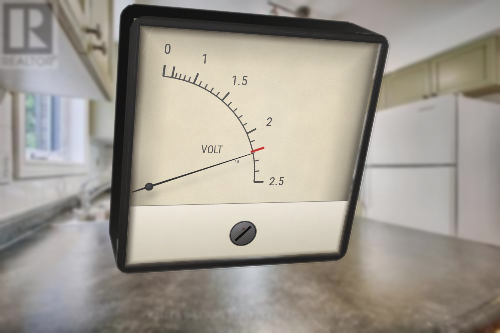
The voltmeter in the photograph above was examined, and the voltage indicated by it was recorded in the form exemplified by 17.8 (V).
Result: 2.2 (V)
